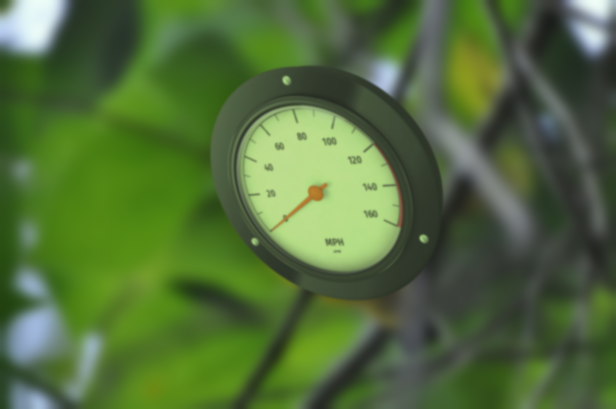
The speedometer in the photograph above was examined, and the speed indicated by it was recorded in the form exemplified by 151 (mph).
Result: 0 (mph)
